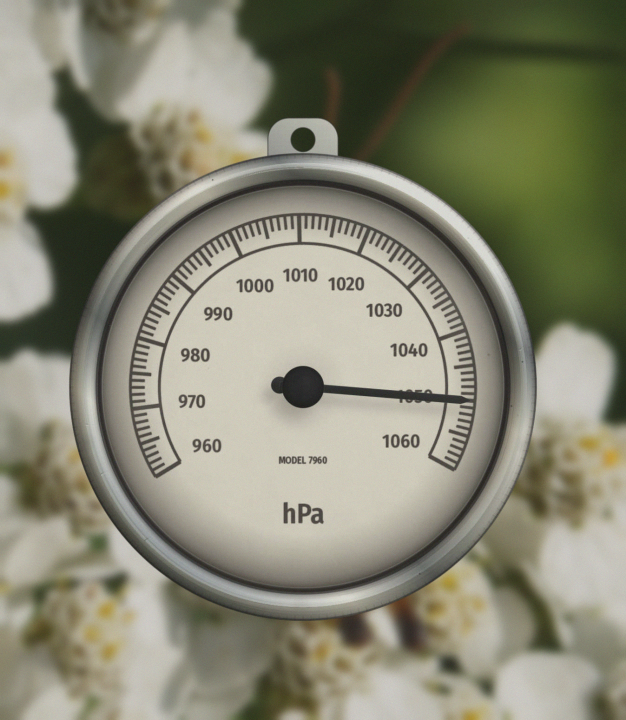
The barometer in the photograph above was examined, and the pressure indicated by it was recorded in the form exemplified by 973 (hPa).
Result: 1050 (hPa)
